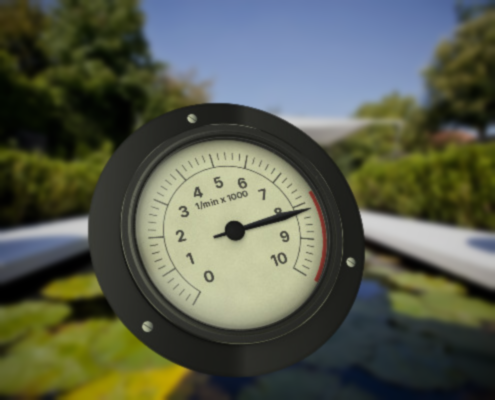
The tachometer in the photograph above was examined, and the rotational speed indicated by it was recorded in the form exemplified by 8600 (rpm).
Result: 8200 (rpm)
